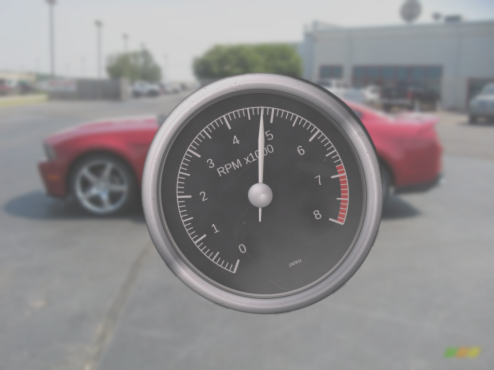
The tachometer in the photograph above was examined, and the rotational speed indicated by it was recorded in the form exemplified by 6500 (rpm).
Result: 4800 (rpm)
